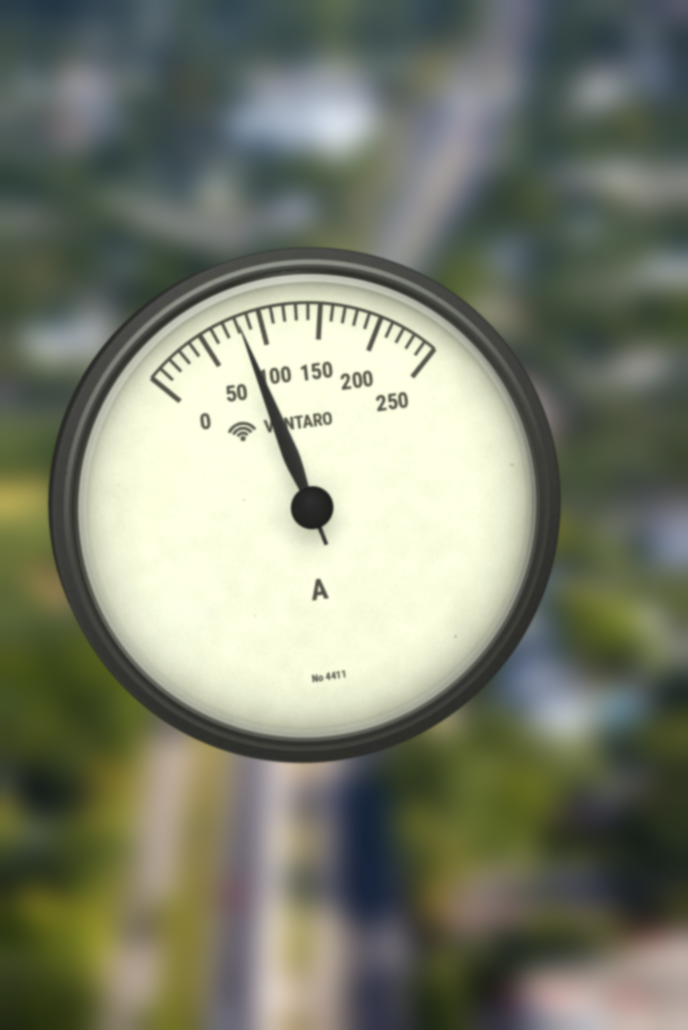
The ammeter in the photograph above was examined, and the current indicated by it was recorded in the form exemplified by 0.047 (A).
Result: 80 (A)
